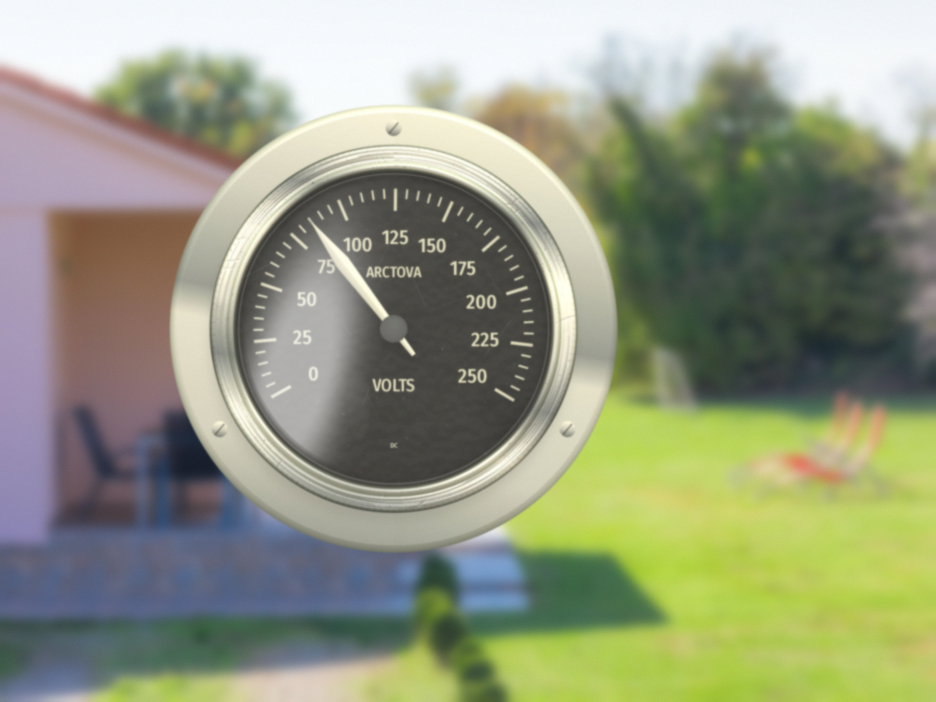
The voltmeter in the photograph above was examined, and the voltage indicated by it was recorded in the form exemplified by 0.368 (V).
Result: 85 (V)
